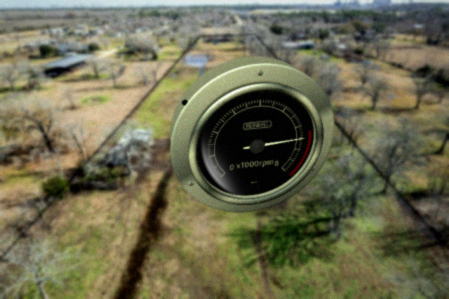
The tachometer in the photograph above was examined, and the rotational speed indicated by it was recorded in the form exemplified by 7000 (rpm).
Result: 6500 (rpm)
